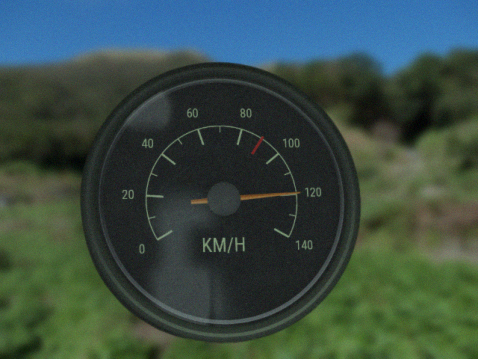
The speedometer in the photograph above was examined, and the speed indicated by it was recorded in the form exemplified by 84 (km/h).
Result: 120 (km/h)
